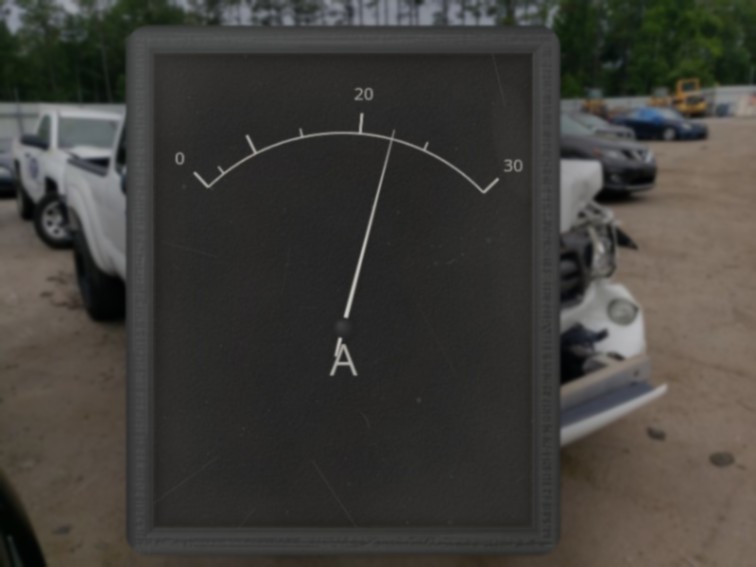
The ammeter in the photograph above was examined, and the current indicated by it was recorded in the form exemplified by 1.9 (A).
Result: 22.5 (A)
